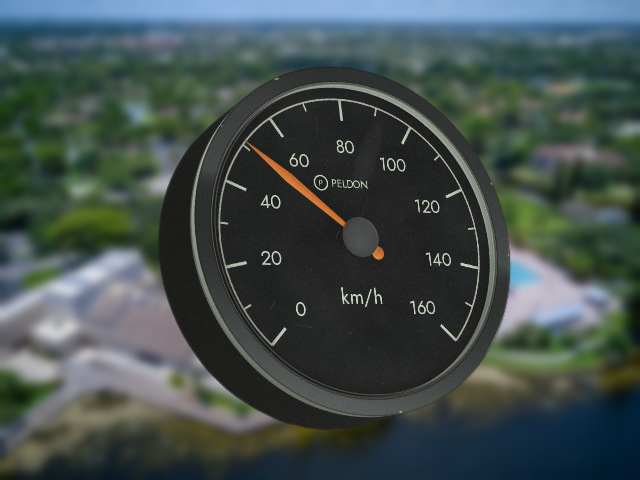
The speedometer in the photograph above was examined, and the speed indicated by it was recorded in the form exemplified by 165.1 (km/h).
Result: 50 (km/h)
